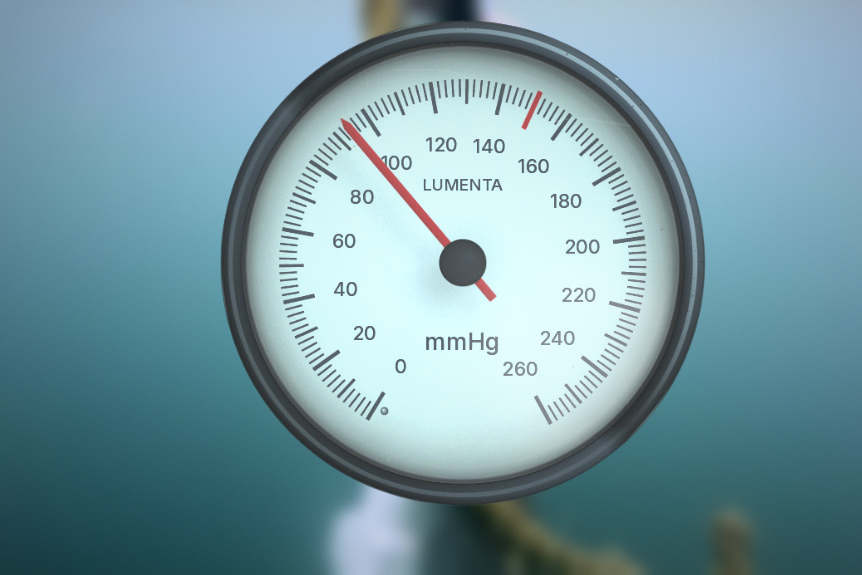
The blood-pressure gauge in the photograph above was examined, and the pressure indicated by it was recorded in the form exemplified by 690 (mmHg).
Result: 94 (mmHg)
